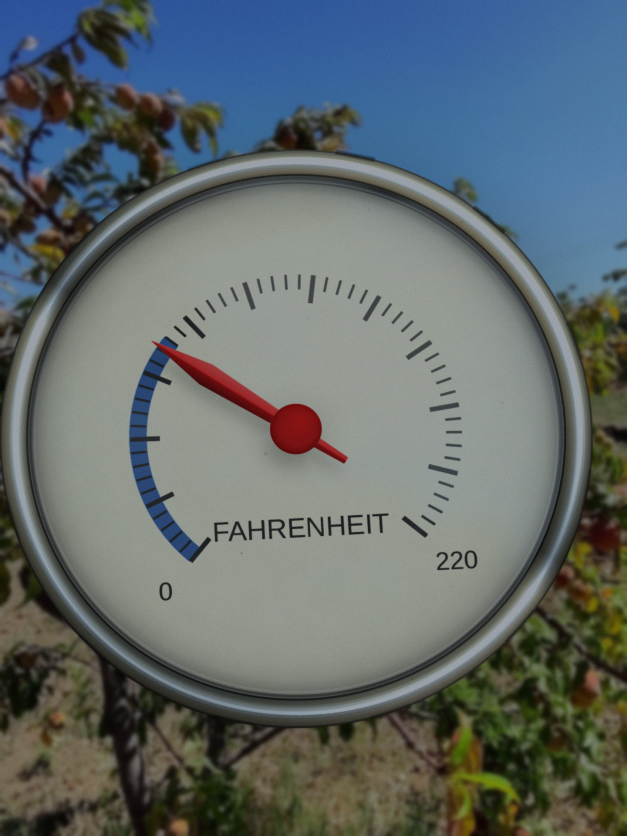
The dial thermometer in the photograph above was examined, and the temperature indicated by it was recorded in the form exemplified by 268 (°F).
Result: 68 (°F)
